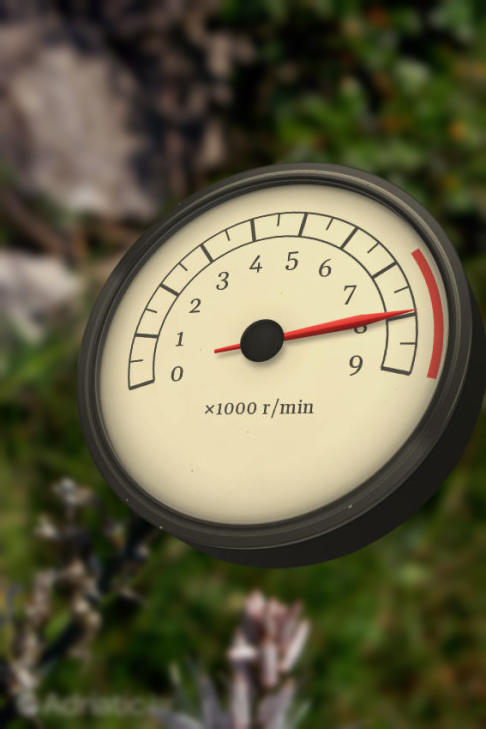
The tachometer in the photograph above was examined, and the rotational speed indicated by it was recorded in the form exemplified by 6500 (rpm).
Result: 8000 (rpm)
